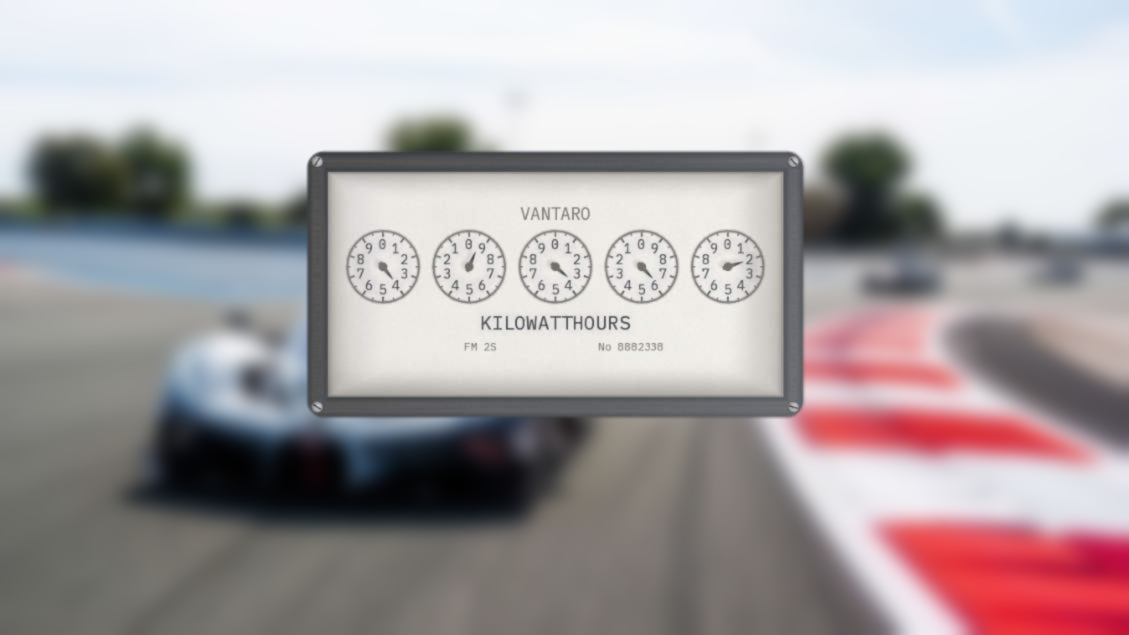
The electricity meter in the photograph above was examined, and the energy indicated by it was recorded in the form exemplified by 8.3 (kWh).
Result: 39362 (kWh)
